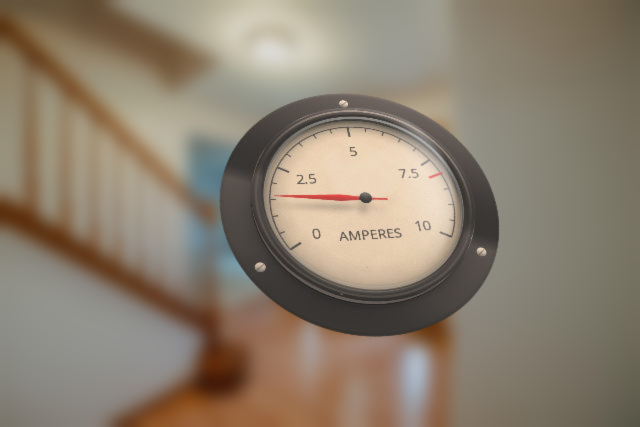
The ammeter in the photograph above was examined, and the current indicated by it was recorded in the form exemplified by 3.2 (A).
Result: 1.5 (A)
